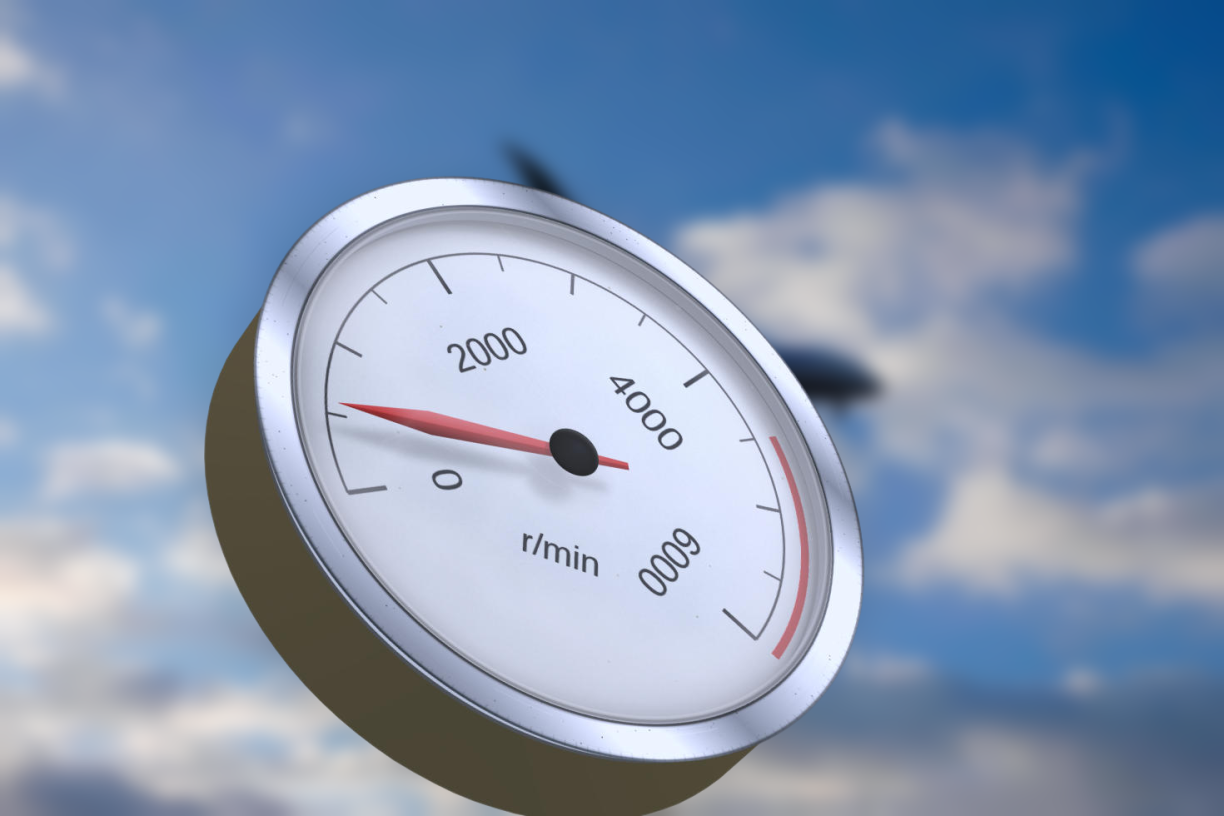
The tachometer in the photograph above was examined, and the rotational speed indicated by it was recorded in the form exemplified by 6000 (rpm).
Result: 500 (rpm)
